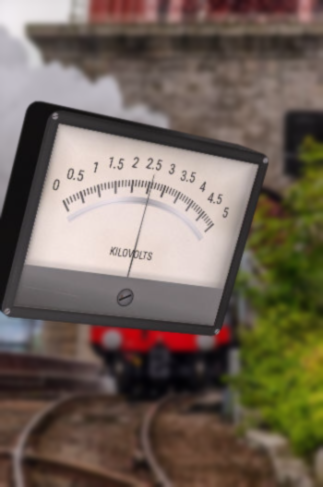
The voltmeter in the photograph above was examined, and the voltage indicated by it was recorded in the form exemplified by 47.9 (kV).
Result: 2.5 (kV)
